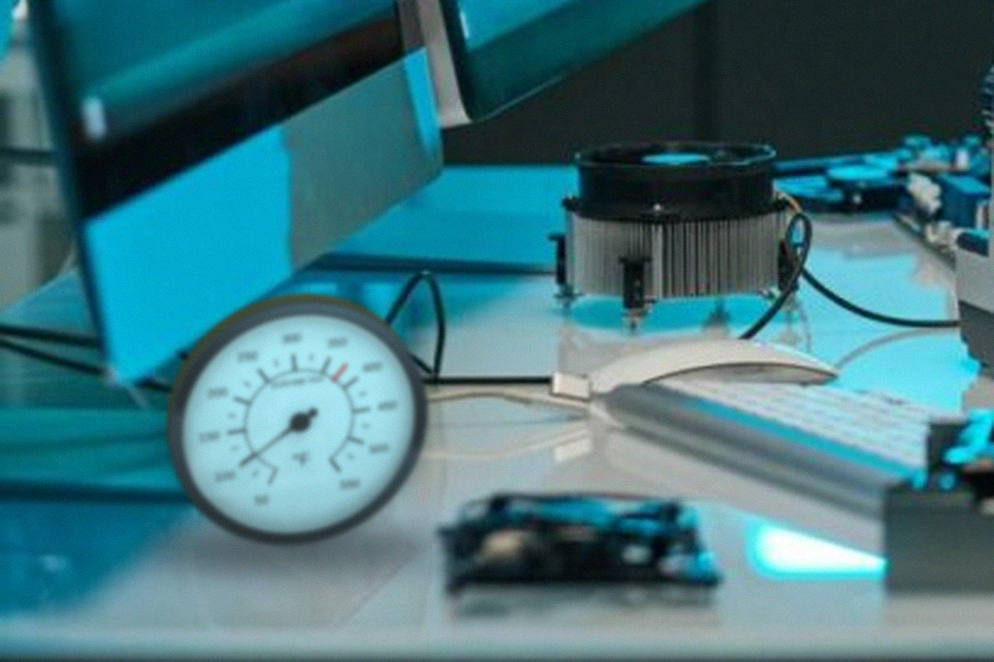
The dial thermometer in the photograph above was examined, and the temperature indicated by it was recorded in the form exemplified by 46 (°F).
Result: 100 (°F)
